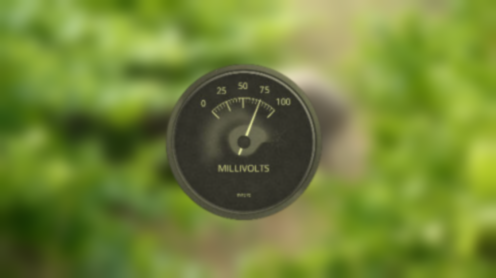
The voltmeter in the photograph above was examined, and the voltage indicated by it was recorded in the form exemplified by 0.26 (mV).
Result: 75 (mV)
